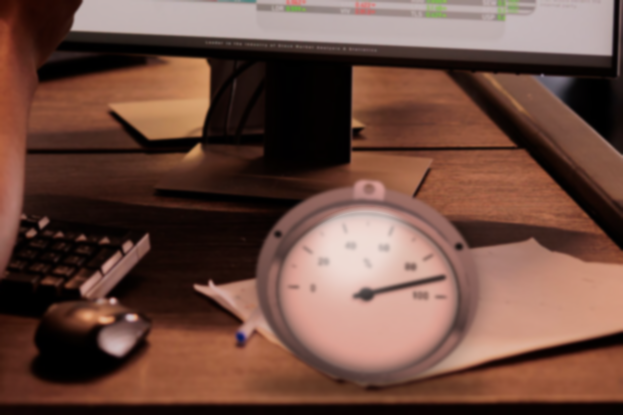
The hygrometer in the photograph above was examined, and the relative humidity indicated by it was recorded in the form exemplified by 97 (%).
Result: 90 (%)
